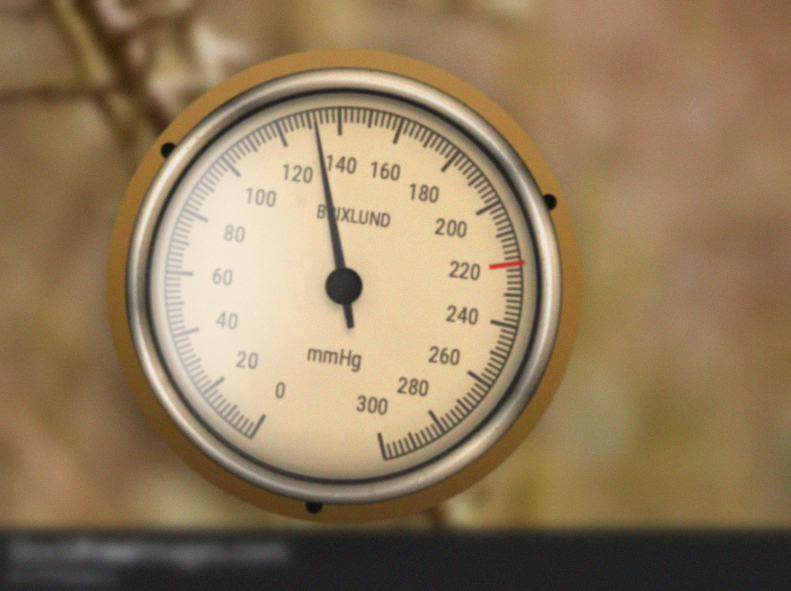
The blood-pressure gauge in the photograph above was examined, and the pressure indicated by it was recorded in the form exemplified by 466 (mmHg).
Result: 132 (mmHg)
